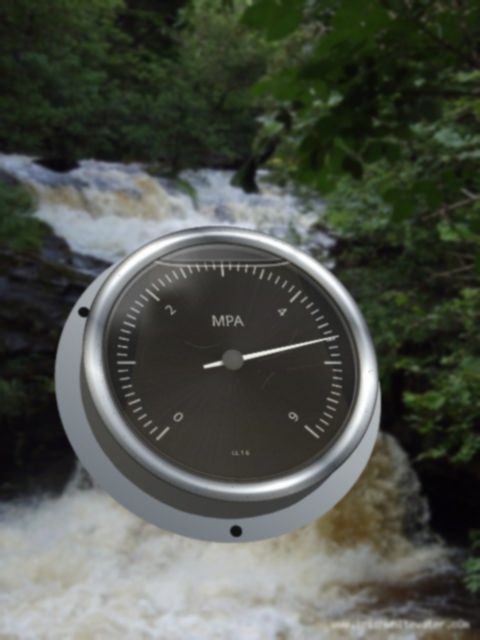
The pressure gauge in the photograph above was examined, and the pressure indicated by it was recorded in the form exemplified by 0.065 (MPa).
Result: 4.7 (MPa)
